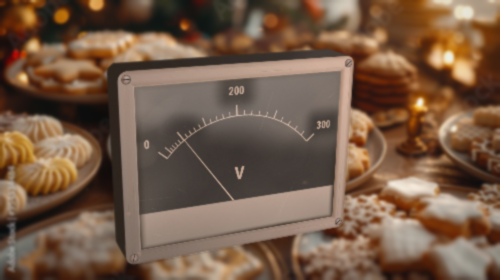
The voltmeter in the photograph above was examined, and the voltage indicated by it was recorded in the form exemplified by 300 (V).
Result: 100 (V)
